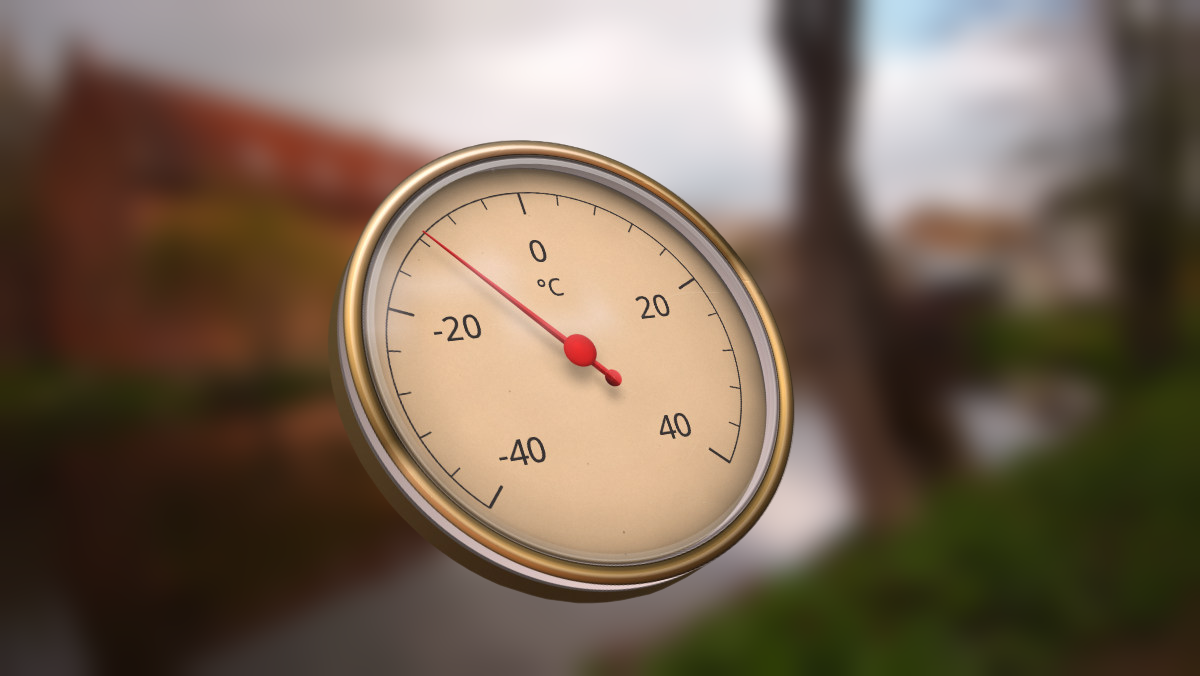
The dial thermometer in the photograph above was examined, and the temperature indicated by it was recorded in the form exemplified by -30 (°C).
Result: -12 (°C)
